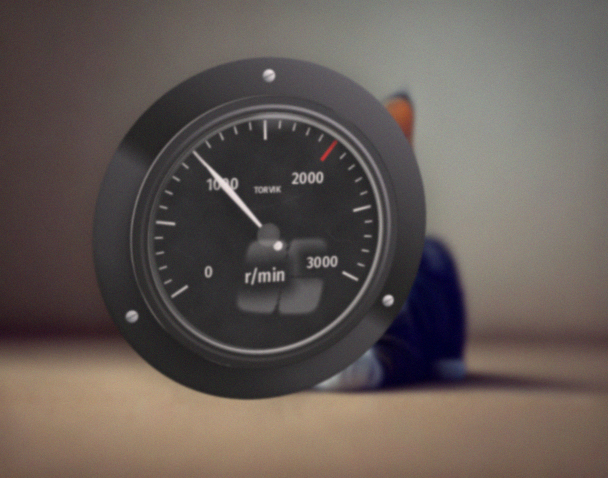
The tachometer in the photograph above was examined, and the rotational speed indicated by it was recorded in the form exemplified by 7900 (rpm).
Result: 1000 (rpm)
